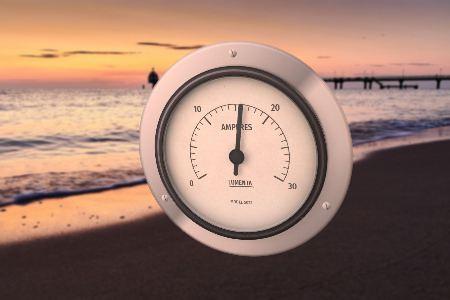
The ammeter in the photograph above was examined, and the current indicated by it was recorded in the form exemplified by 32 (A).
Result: 16 (A)
